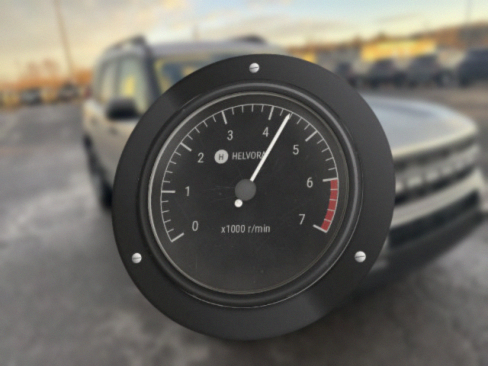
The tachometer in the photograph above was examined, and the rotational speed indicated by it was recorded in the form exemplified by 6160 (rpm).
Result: 4400 (rpm)
